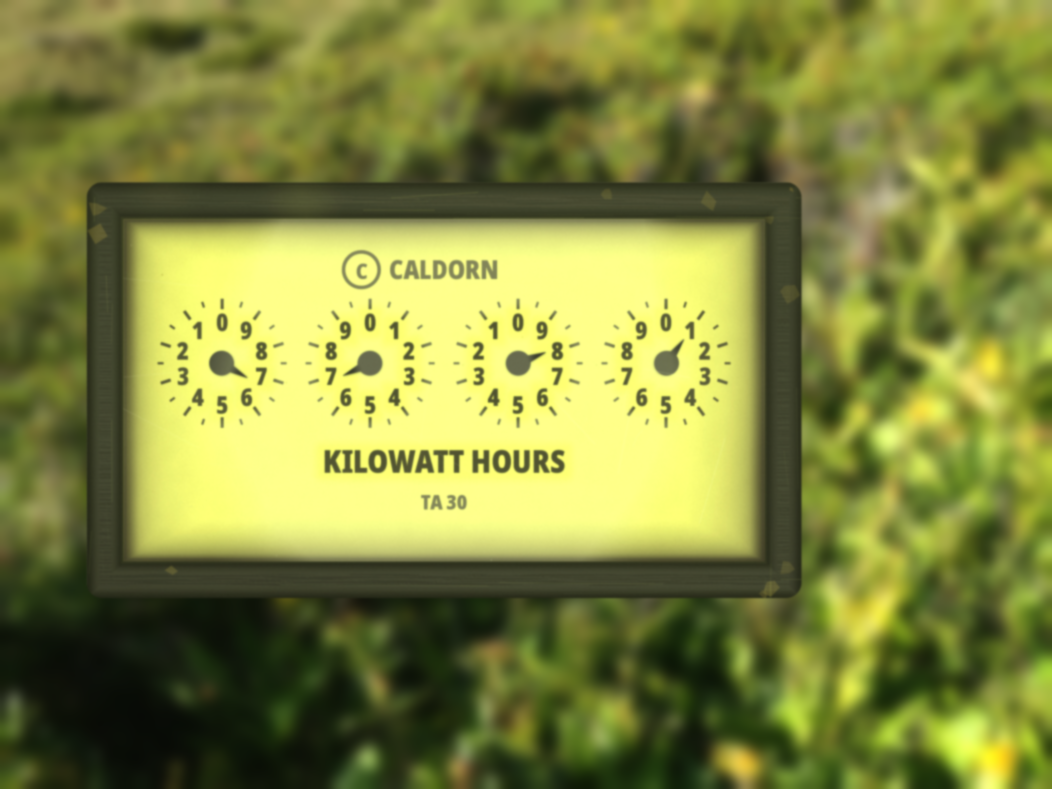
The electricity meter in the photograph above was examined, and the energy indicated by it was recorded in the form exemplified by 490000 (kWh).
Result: 6681 (kWh)
